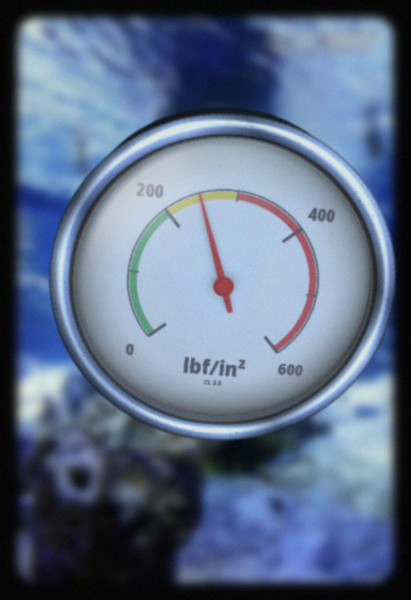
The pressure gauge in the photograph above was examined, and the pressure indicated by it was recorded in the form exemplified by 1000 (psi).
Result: 250 (psi)
